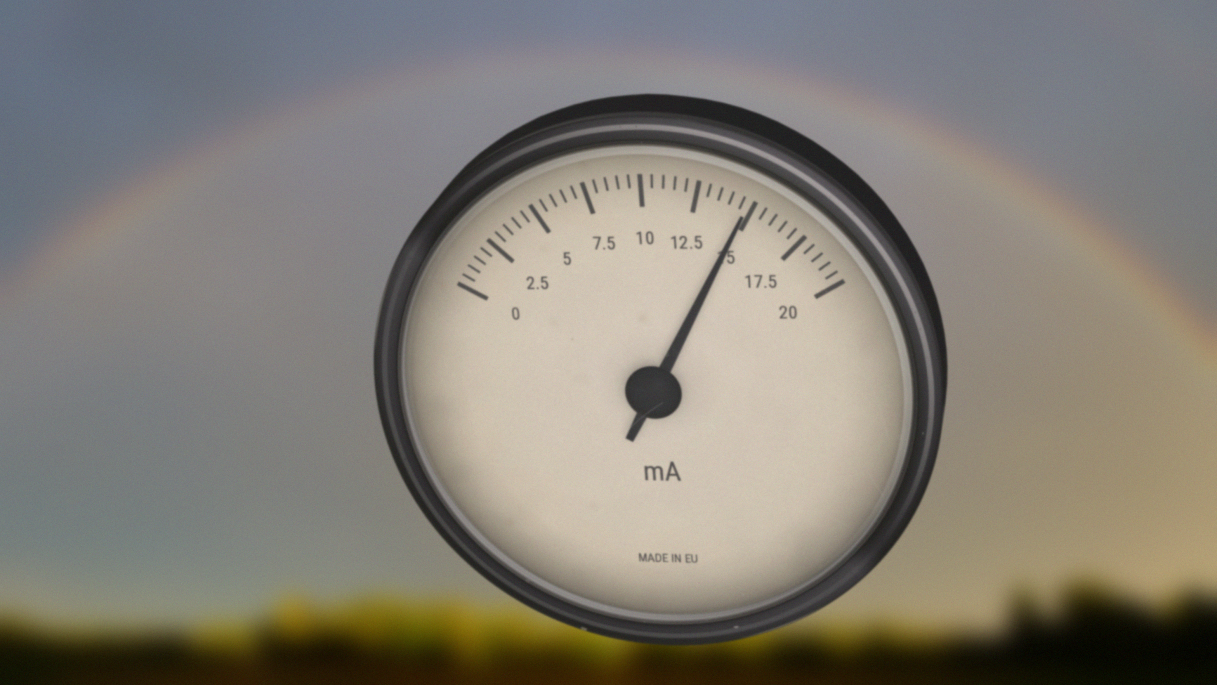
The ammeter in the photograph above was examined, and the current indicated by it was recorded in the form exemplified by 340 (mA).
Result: 14.75 (mA)
